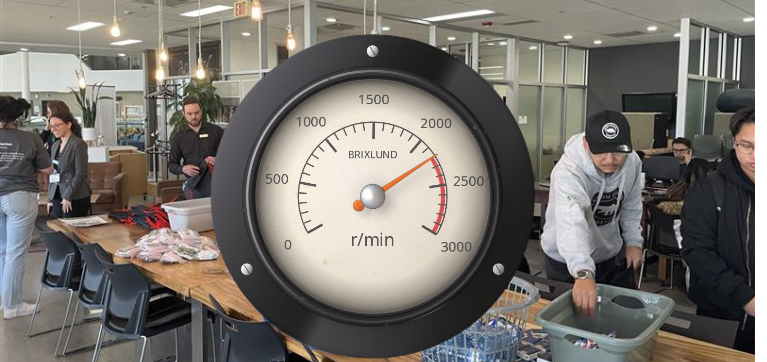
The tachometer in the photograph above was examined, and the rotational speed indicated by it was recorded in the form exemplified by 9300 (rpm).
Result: 2200 (rpm)
